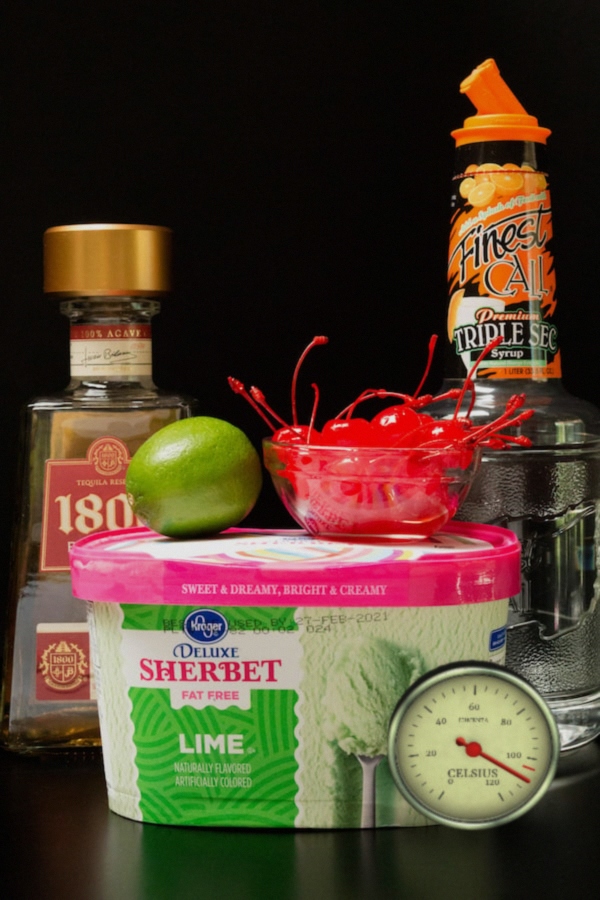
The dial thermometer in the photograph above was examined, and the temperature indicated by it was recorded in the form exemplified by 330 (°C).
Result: 108 (°C)
